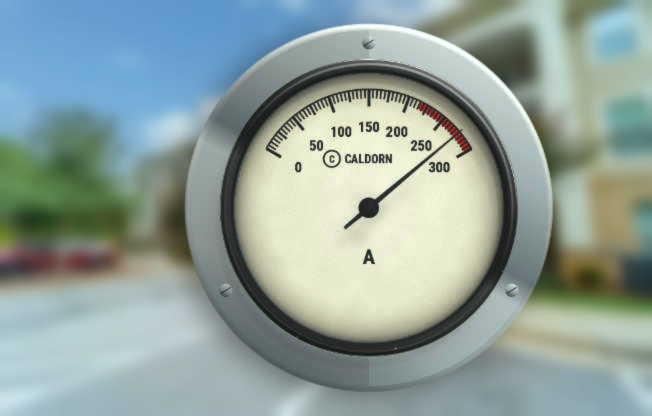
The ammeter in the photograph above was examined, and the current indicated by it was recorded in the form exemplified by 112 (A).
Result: 275 (A)
